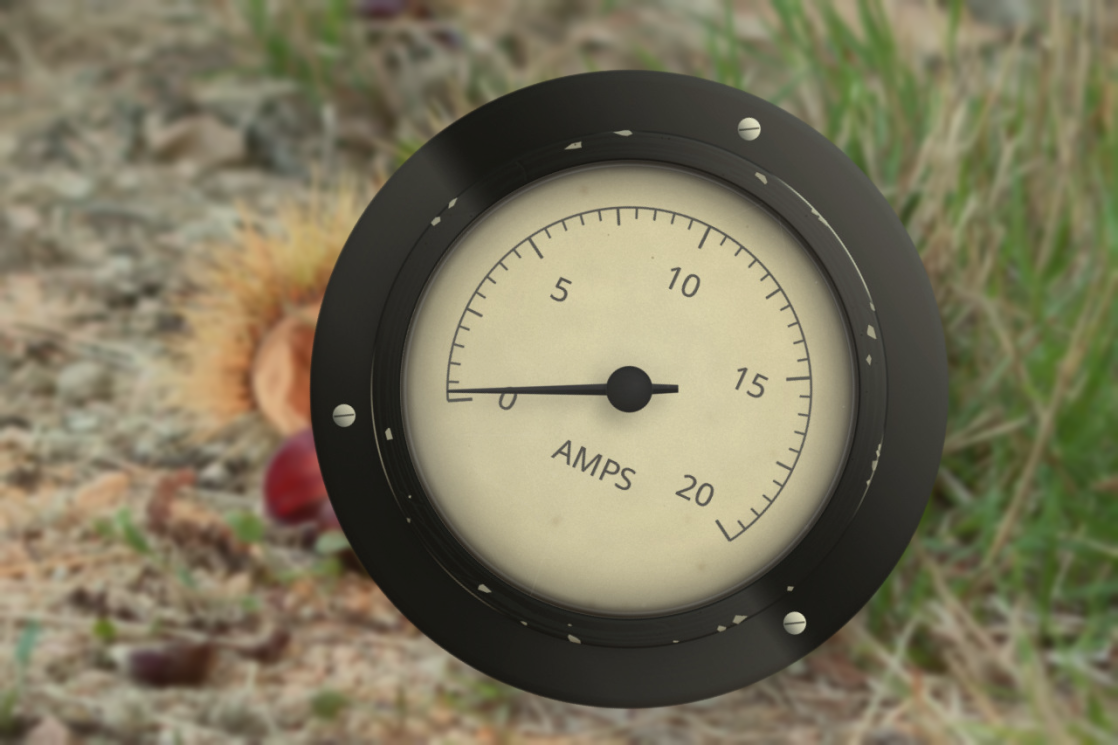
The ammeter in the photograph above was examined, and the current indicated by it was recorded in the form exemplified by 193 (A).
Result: 0.25 (A)
